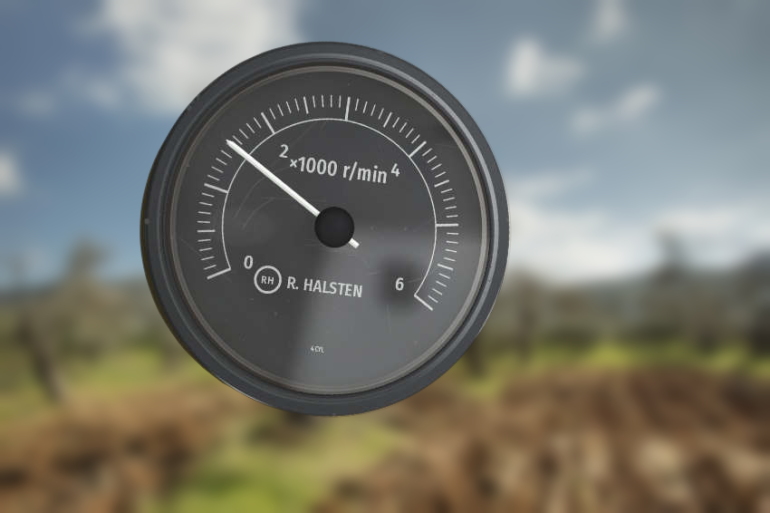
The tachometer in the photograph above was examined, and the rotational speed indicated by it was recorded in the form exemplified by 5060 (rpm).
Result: 1500 (rpm)
